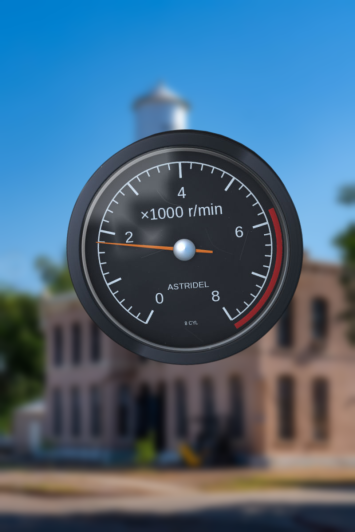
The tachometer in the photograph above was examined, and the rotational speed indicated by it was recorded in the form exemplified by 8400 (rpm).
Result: 1800 (rpm)
